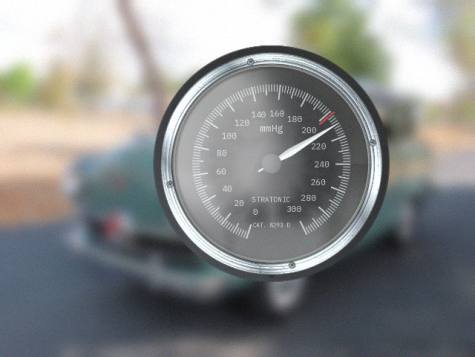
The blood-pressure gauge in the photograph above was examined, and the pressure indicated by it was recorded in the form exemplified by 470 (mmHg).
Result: 210 (mmHg)
